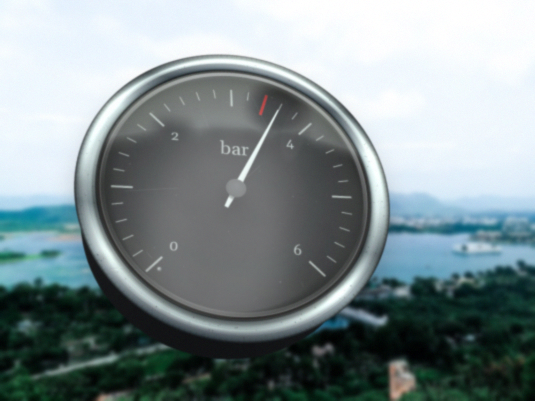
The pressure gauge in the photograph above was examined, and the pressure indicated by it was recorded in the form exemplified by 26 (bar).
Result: 3.6 (bar)
